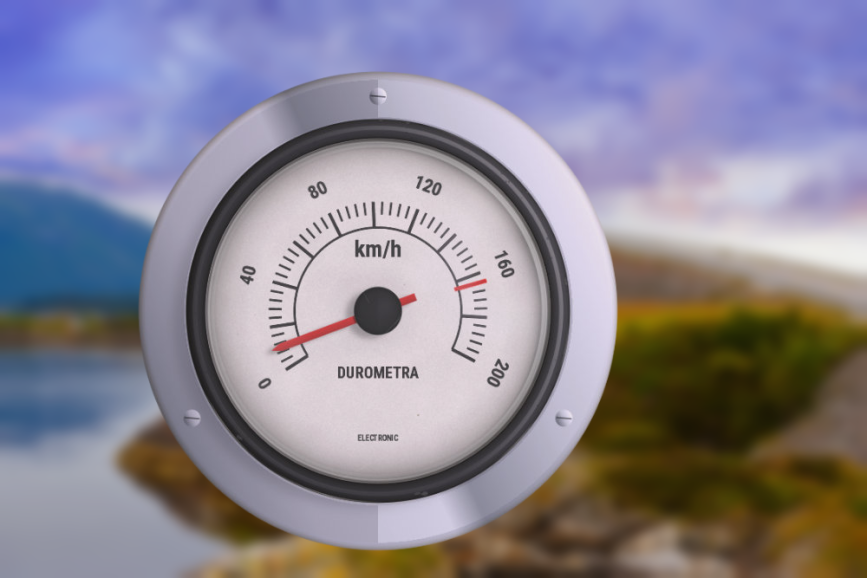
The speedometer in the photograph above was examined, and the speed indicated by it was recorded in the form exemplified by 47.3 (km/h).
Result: 10 (km/h)
